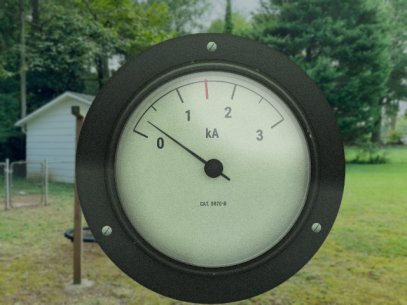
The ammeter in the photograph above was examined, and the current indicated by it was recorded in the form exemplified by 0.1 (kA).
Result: 0.25 (kA)
